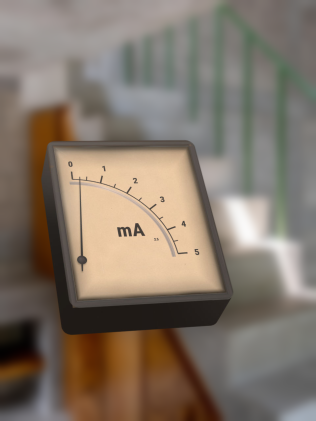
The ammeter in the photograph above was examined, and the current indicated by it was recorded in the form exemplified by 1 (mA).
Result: 0.25 (mA)
